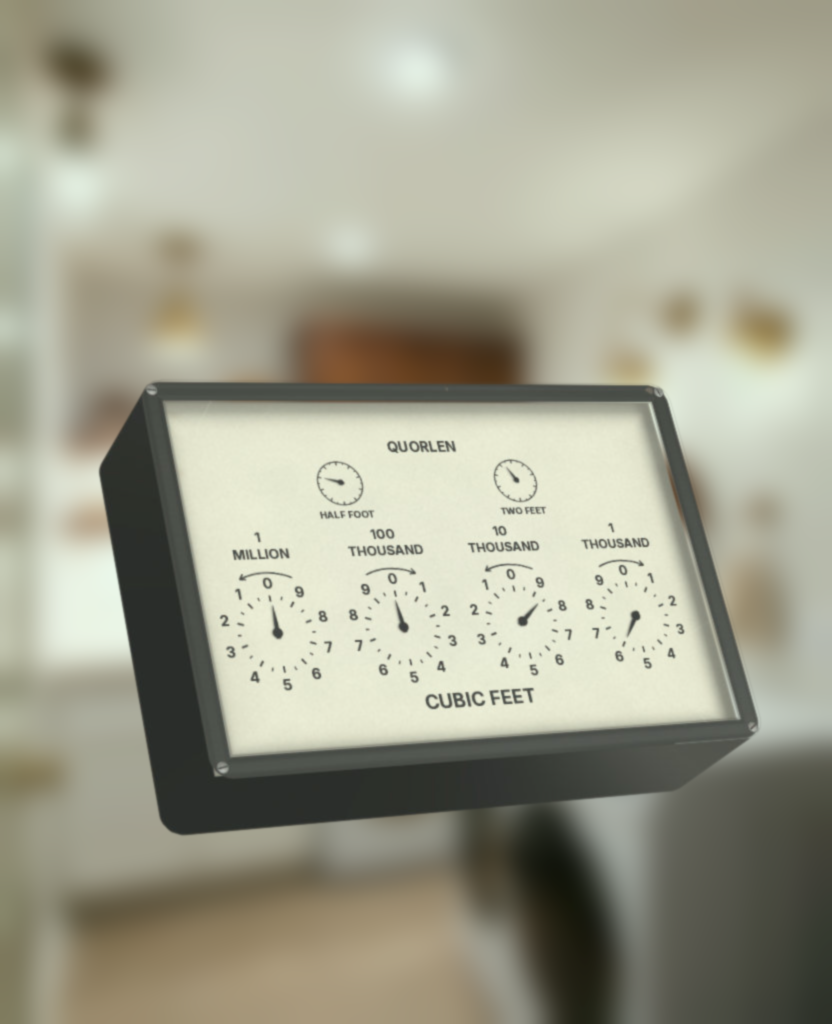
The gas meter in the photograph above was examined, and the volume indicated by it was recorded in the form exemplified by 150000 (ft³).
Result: 998600 (ft³)
